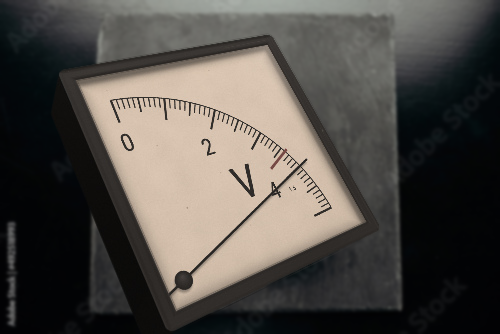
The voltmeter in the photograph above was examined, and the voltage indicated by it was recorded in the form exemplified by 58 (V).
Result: 4 (V)
